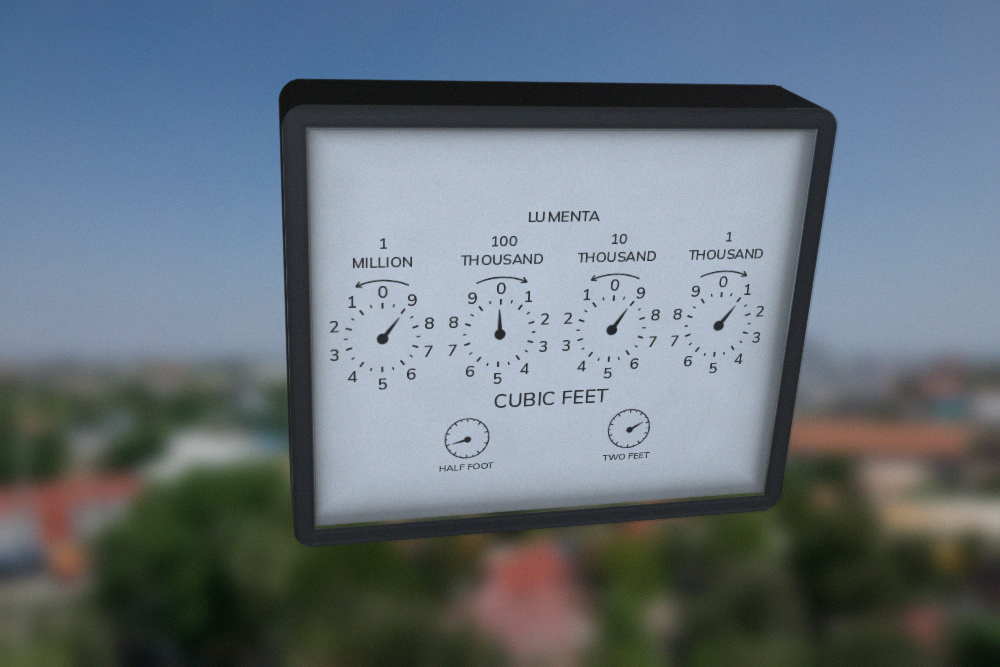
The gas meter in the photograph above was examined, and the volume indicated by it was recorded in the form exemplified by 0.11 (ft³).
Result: 899100 (ft³)
